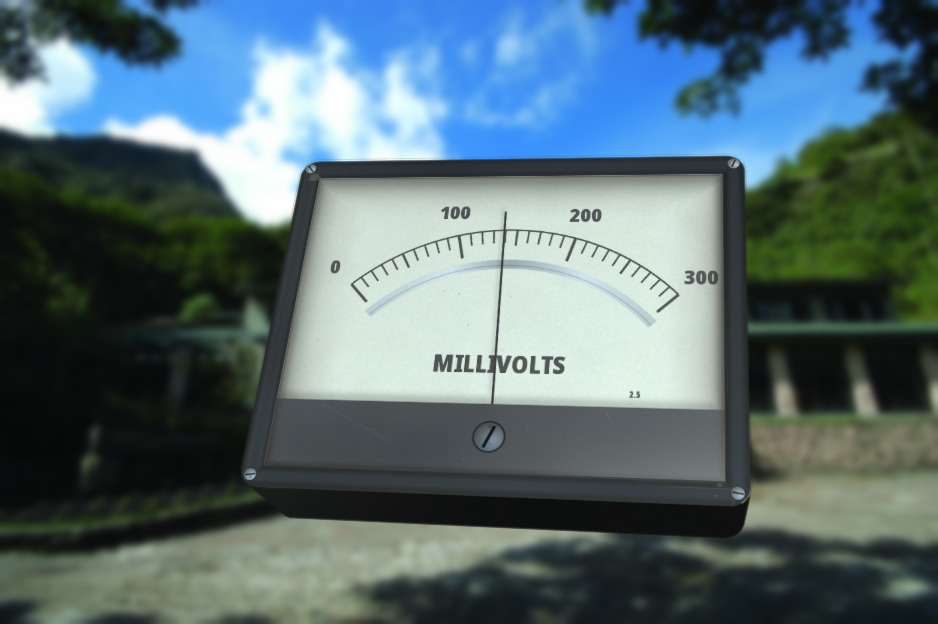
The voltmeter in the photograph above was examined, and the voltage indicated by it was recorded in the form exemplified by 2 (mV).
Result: 140 (mV)
